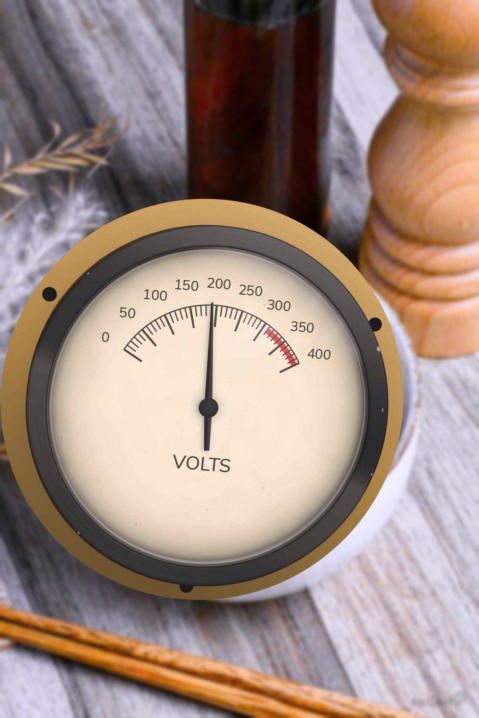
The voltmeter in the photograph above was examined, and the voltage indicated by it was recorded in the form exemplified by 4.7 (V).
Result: 190 (V)
